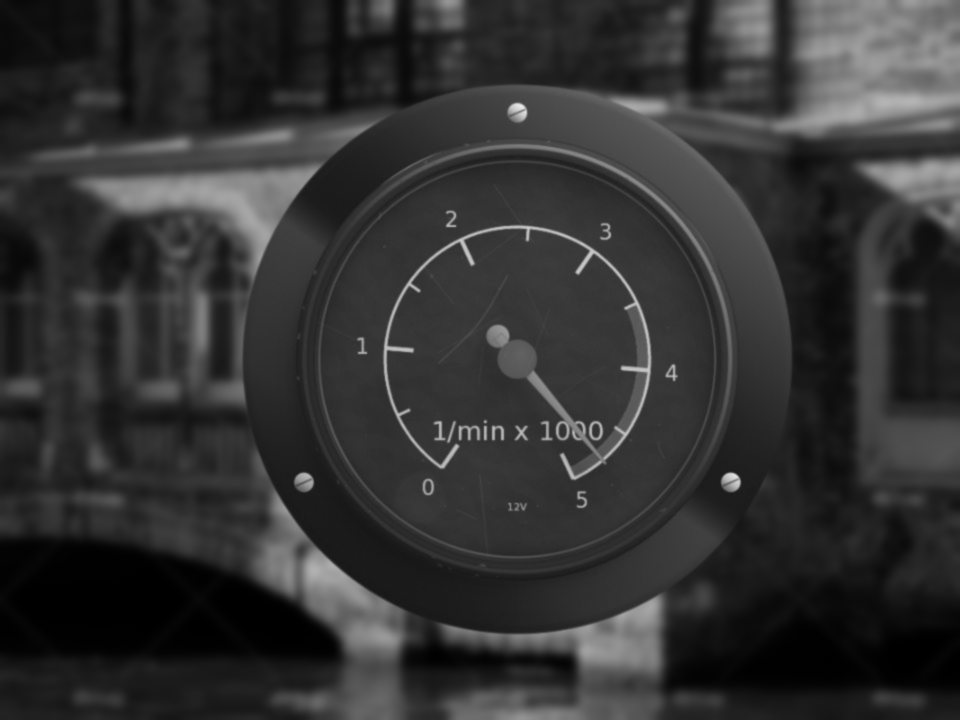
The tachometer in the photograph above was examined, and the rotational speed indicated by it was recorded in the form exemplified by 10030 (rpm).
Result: 4750 (rpm)
